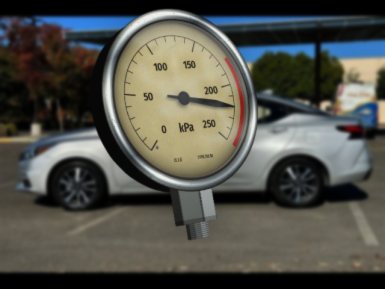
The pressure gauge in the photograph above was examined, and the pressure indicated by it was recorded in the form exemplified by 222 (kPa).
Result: 220 (kPa)
